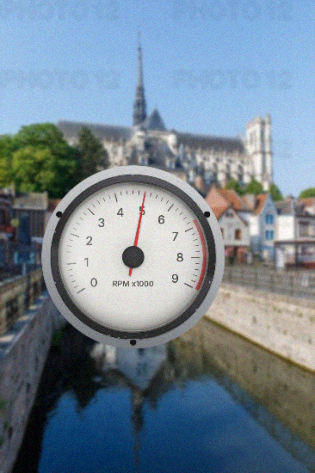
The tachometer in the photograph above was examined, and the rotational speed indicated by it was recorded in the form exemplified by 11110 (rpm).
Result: 5000 (rpm)
